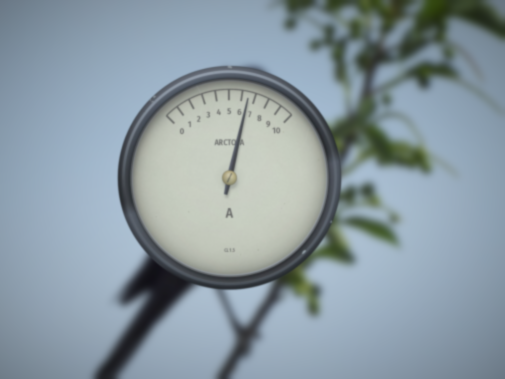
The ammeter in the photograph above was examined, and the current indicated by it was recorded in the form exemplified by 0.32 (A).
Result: 6.5 (A)
